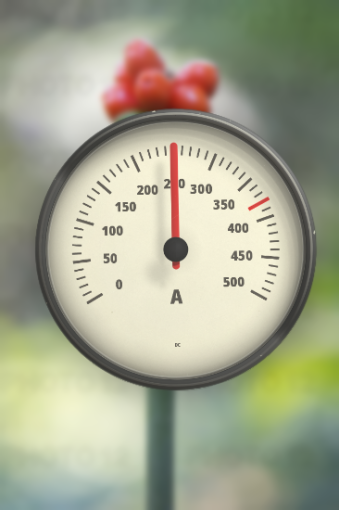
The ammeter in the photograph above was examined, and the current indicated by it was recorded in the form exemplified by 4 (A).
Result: 250 (A)
